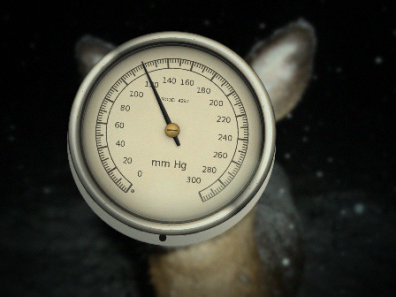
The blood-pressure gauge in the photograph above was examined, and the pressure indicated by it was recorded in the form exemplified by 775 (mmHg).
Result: 120 (mmHg)
